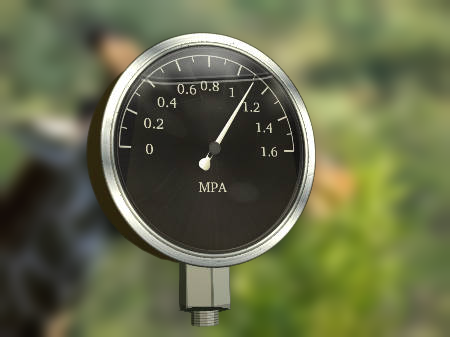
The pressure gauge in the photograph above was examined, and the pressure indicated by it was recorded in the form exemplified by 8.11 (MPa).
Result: 1.1 (MPa)
